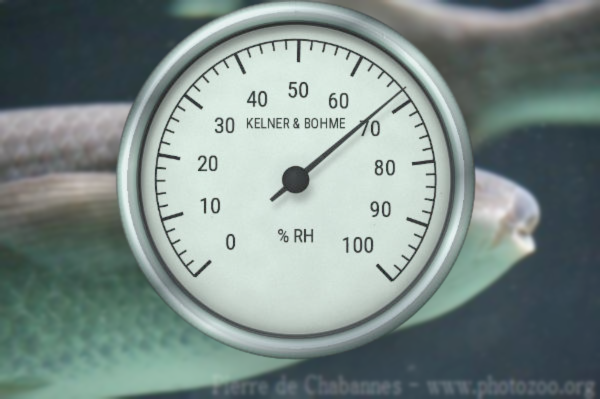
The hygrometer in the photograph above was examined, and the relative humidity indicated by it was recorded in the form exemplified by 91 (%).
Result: 68 (%)
